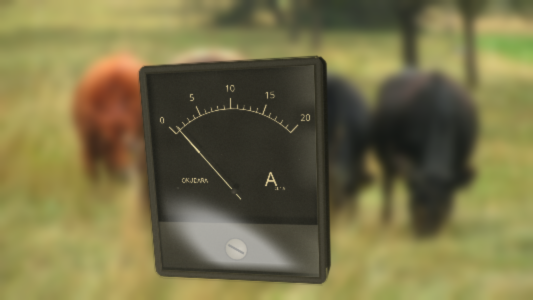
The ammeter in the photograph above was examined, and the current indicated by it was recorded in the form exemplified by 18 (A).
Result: 1 (A)
